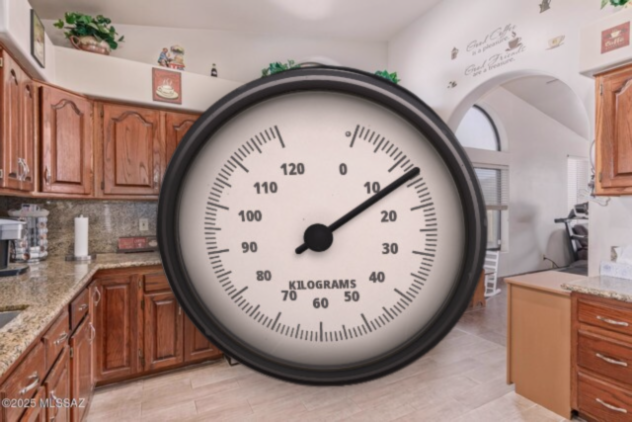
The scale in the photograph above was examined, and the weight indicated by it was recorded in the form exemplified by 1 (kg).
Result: 13 (kg)
